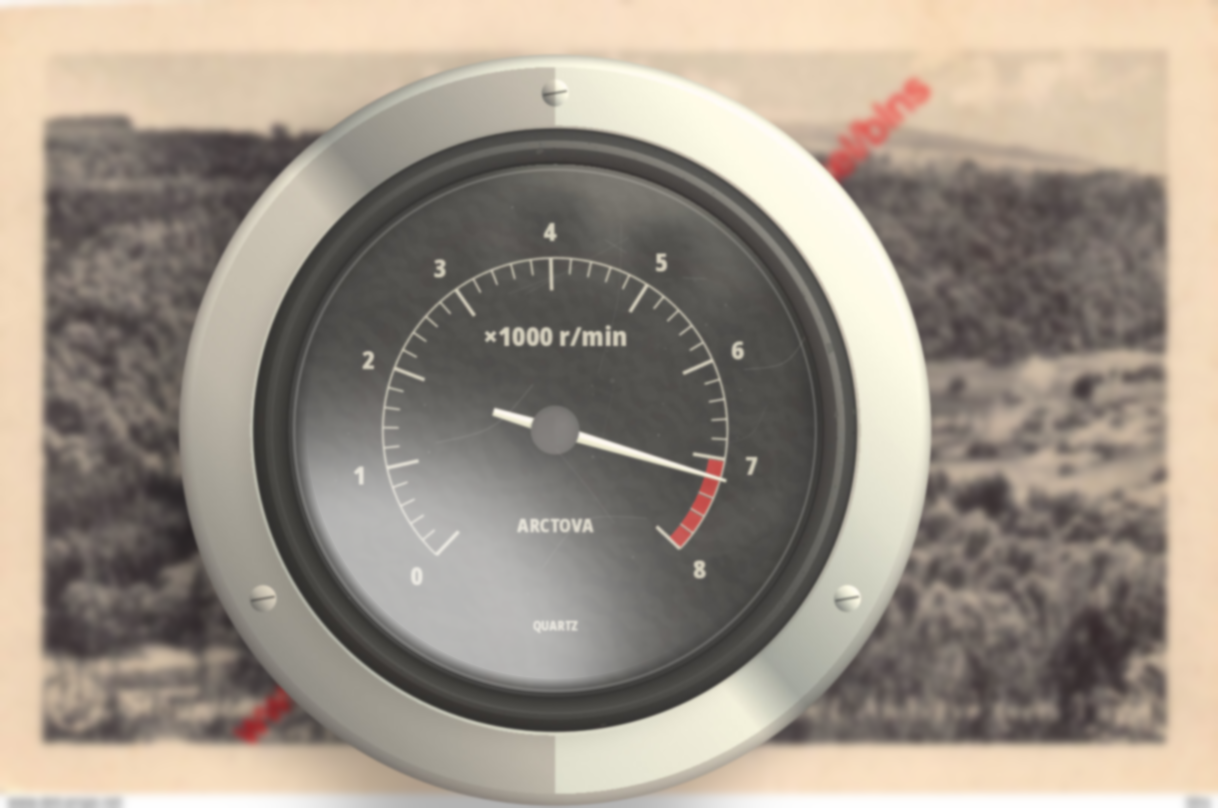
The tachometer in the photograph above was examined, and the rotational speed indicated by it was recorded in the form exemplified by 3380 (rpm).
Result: 7200 (rpm)
